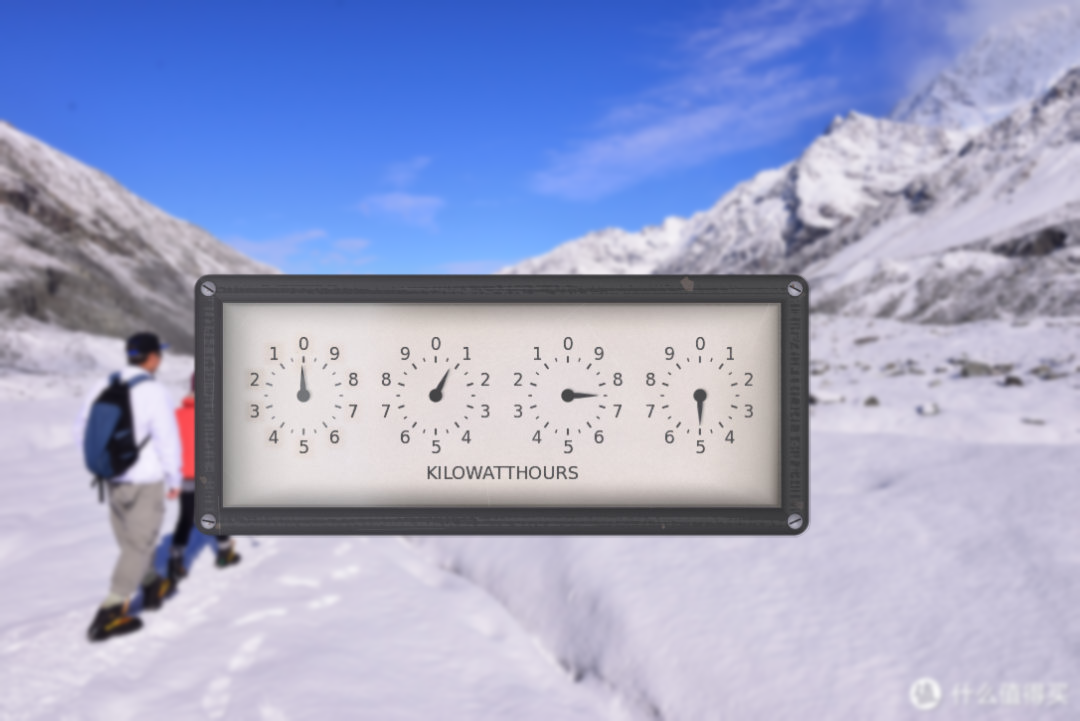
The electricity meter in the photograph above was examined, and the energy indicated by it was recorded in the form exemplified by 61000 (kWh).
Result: 75 (kWh)
